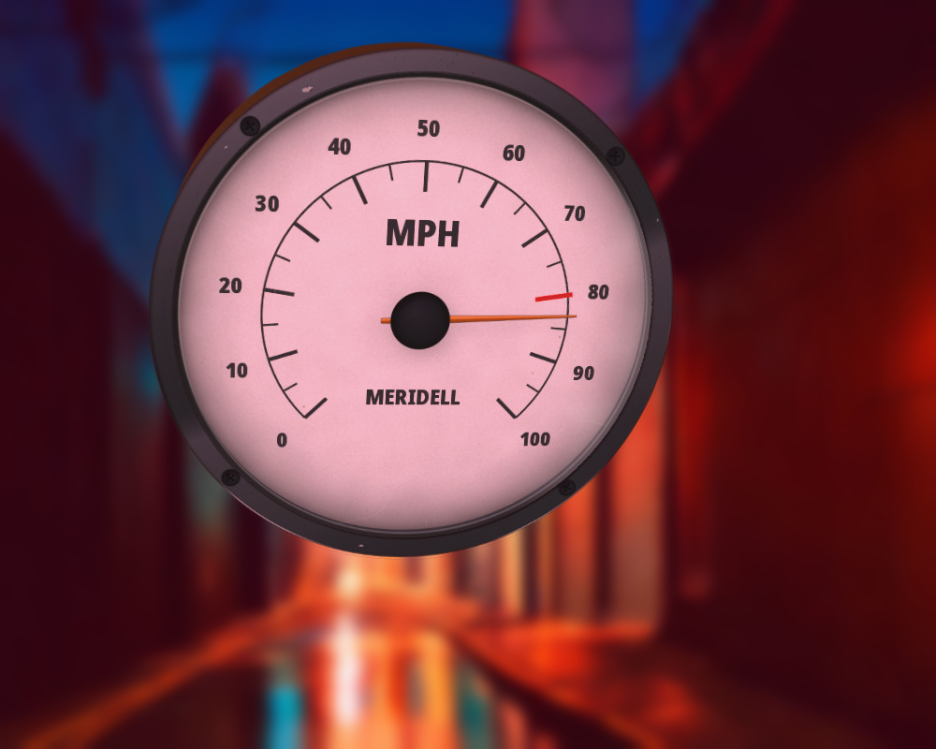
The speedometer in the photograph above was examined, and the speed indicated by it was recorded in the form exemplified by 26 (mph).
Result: 82.5 (mph)
